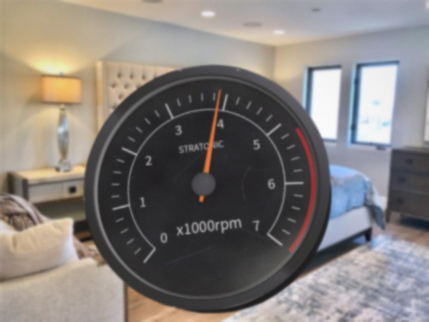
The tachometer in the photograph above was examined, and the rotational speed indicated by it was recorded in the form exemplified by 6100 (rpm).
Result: 3900 (rpm)
